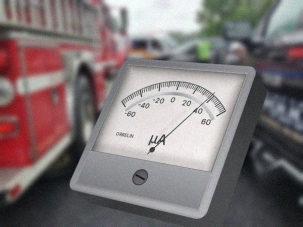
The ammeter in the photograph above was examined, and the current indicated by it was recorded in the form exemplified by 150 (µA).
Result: 40 (µA)
